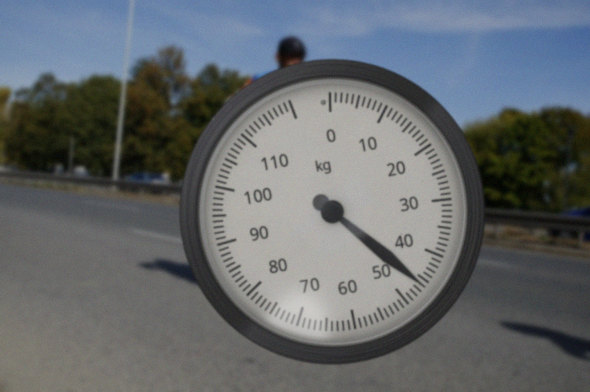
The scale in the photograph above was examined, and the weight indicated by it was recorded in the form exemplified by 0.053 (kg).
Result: 46 (kg)
